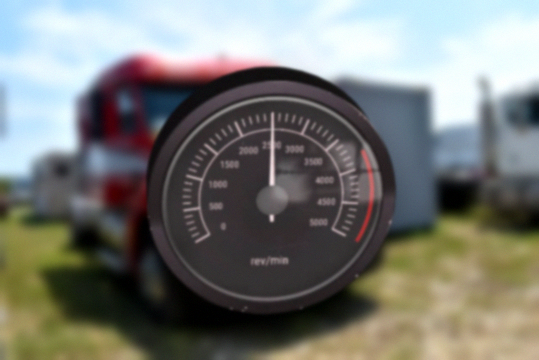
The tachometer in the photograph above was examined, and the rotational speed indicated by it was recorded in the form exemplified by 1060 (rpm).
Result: 2500 (rpm)
